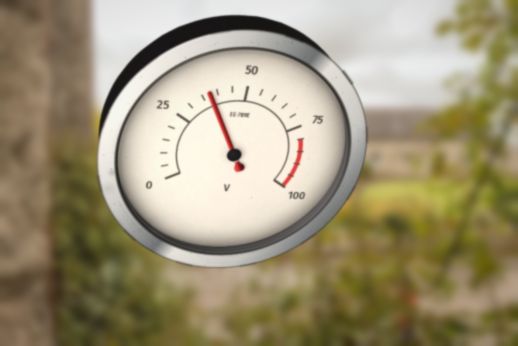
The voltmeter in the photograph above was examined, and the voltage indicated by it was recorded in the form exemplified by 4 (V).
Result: 37.5 (V)
